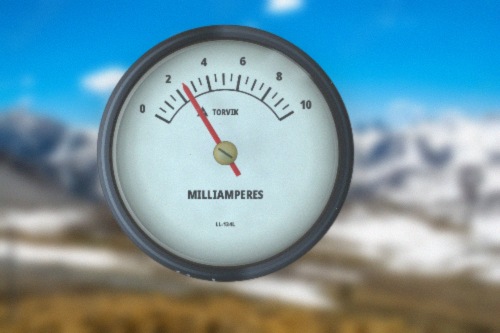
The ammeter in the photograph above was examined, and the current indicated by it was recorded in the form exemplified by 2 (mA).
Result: 2.5 (mA)
